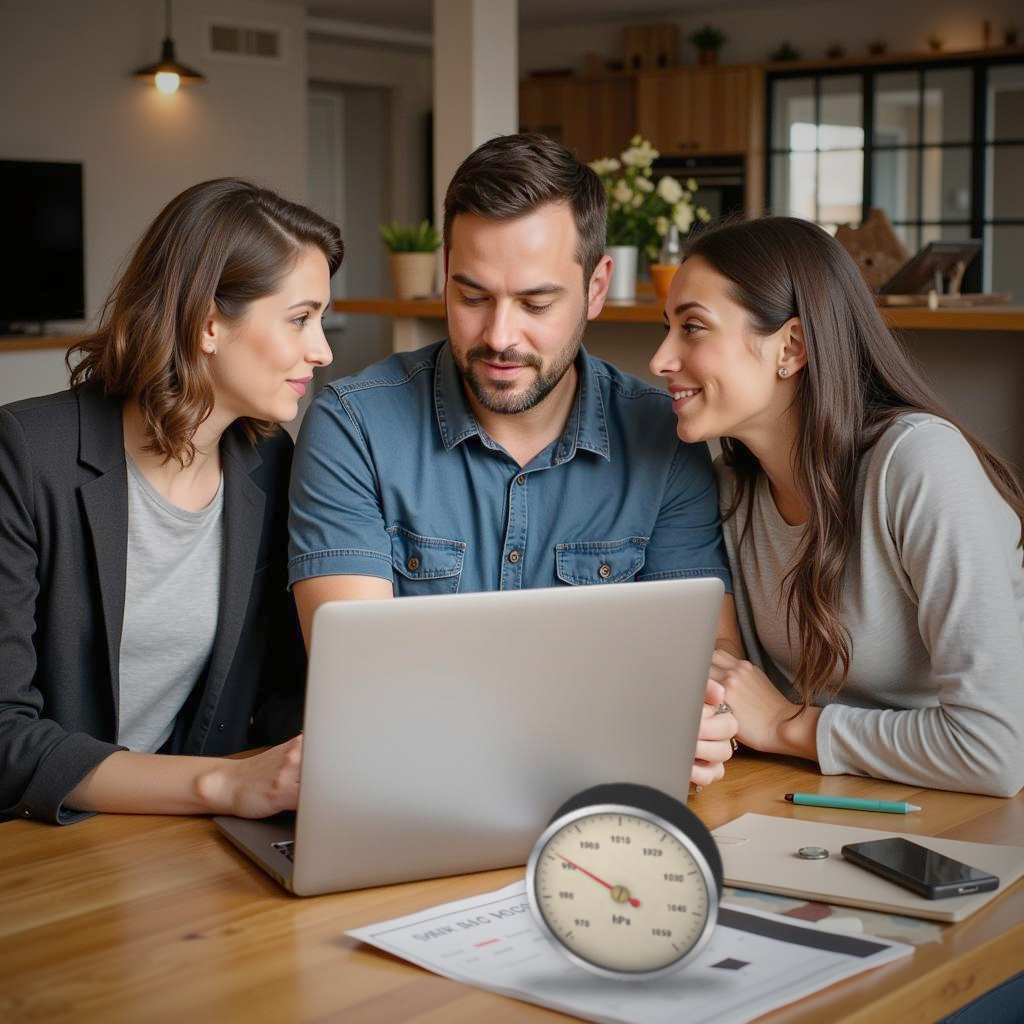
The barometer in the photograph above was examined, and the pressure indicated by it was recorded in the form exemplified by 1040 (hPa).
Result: 992 (hPa)
